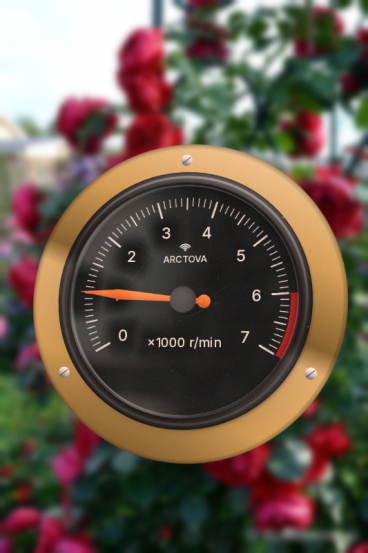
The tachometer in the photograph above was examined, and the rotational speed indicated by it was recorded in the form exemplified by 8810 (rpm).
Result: 1000 (rpm)
